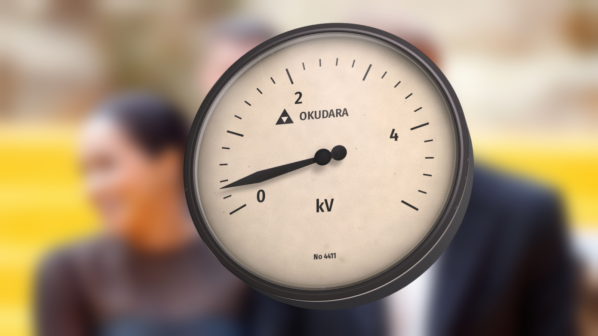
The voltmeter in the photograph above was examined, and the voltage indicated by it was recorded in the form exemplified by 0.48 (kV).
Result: 0.3 (kV)
